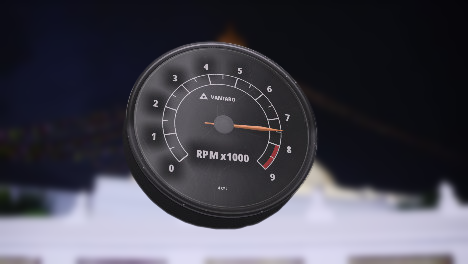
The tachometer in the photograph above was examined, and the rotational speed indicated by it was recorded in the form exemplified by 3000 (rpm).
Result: 7500 (rpm)
